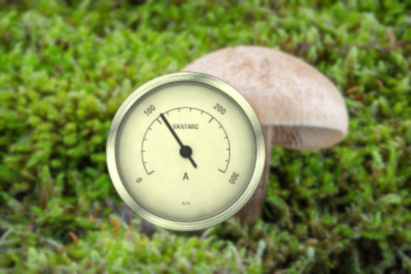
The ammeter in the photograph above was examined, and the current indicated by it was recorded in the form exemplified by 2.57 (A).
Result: 110 (A)
